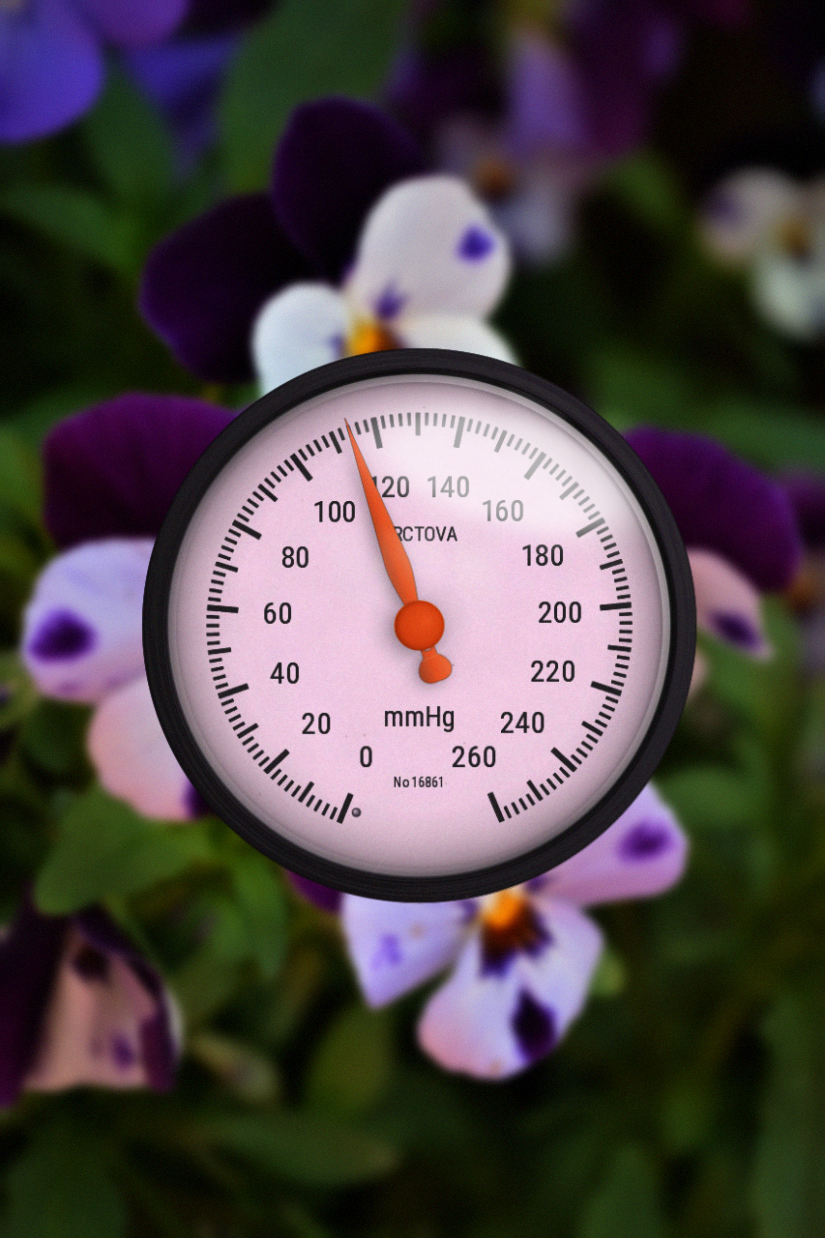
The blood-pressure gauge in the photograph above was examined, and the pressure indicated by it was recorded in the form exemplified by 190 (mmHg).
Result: 114 (mmHg)
